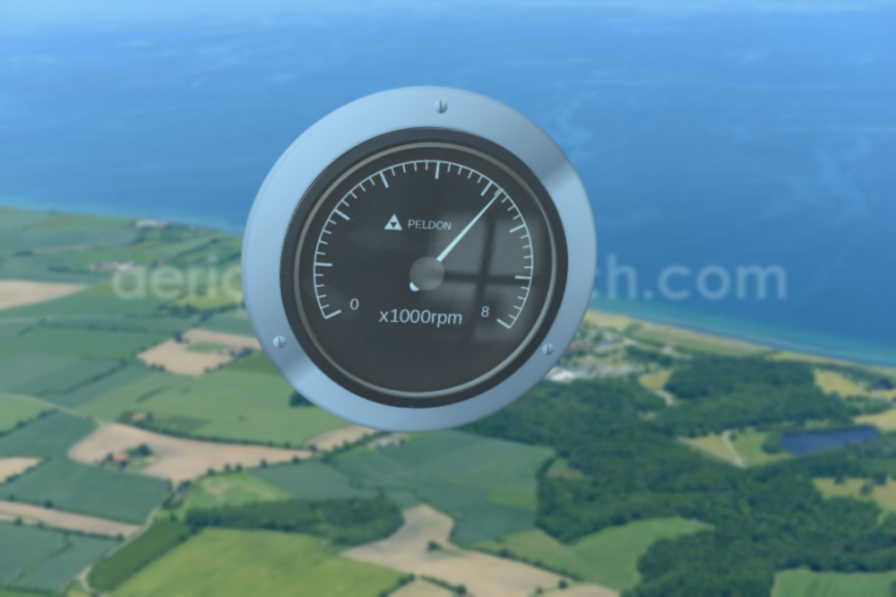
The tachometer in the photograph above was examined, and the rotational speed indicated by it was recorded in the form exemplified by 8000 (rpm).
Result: 5200 (rpm)
